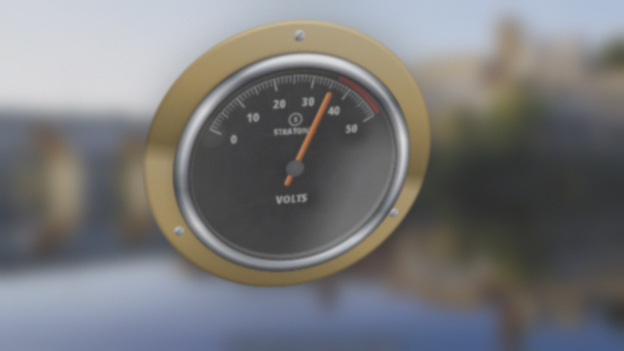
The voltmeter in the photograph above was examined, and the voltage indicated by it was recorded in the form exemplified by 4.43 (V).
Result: 35 (V)
